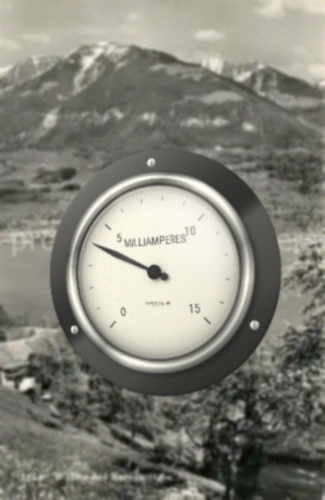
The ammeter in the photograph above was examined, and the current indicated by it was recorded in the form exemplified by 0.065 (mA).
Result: 4 (mA)
